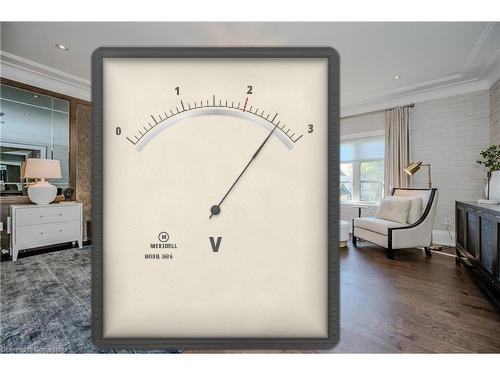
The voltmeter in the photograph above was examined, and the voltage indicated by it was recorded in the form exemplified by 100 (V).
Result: 2.6 (V)
